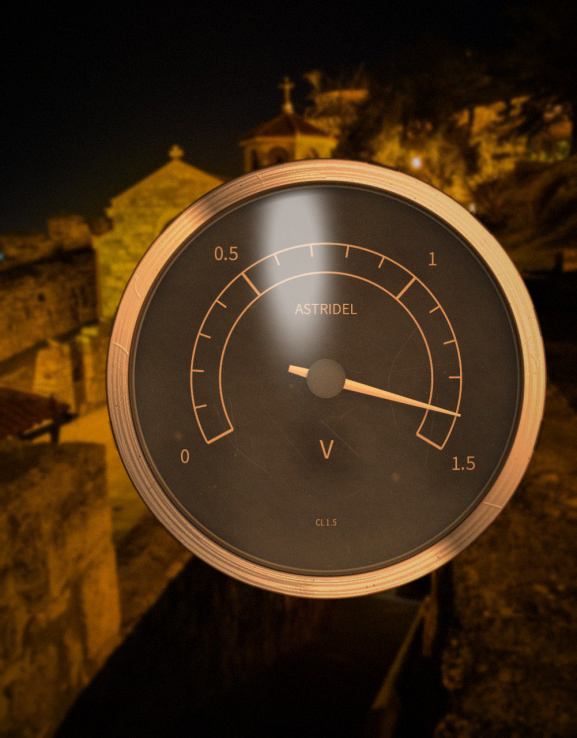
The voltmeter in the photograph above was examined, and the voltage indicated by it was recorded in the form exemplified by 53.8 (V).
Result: 1.4 (V)
